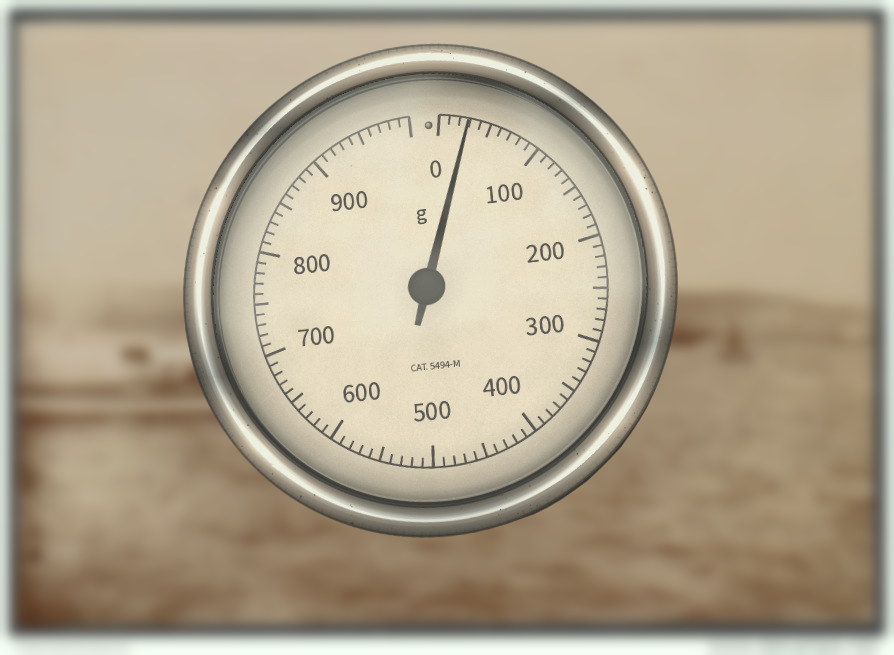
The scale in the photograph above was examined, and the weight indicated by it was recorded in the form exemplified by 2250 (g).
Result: 30 (g)
